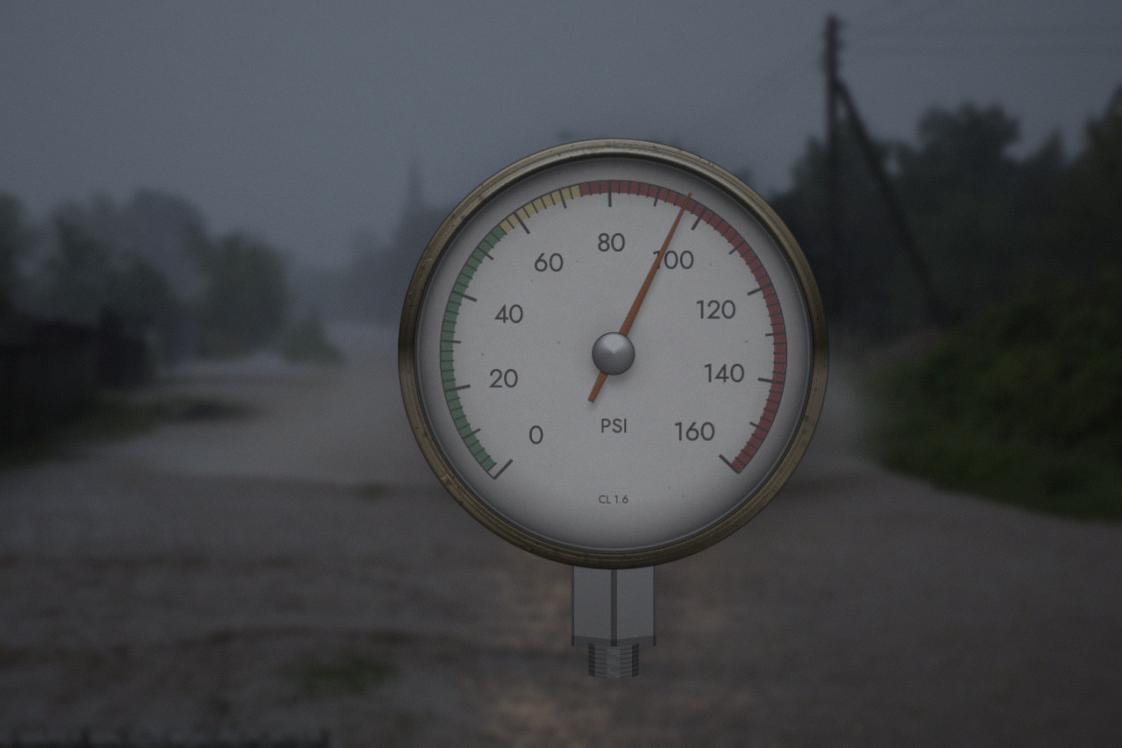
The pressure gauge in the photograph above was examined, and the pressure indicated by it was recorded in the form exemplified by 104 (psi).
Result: 96 (psi)
